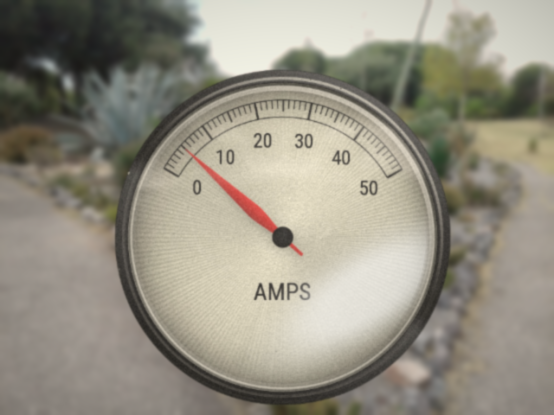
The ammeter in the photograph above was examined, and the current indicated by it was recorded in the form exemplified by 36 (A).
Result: 5 (A)
